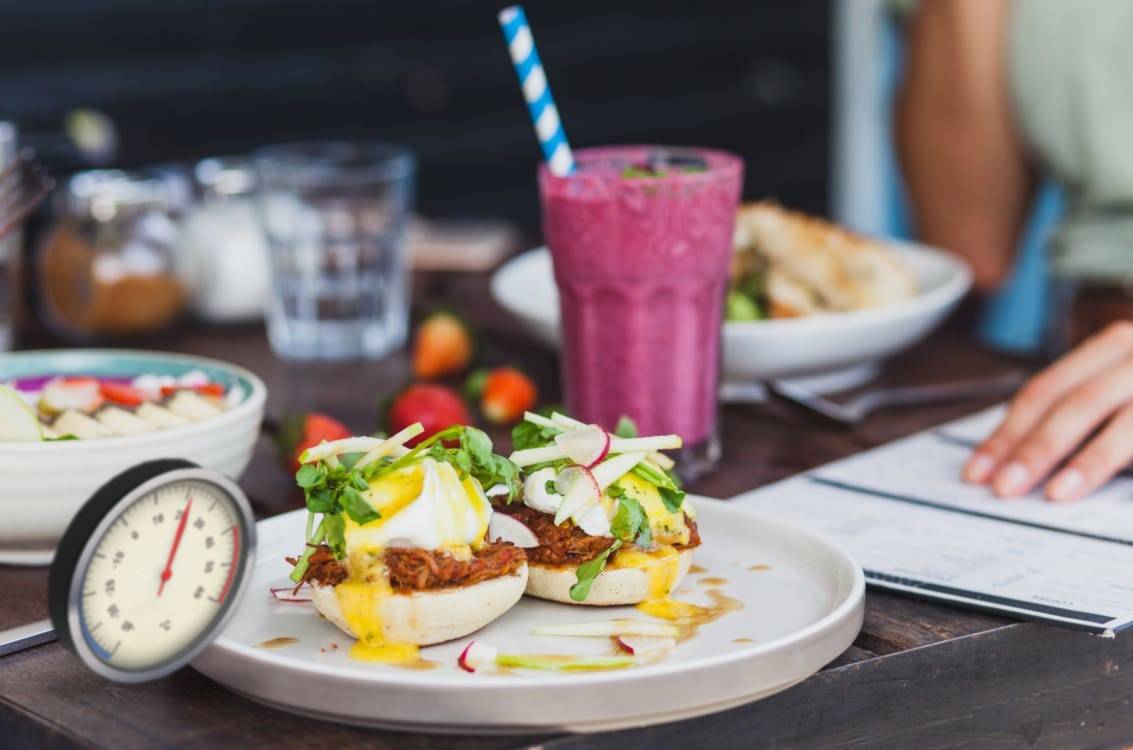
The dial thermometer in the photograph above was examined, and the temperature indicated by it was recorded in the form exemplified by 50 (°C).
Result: 20 (°C)
